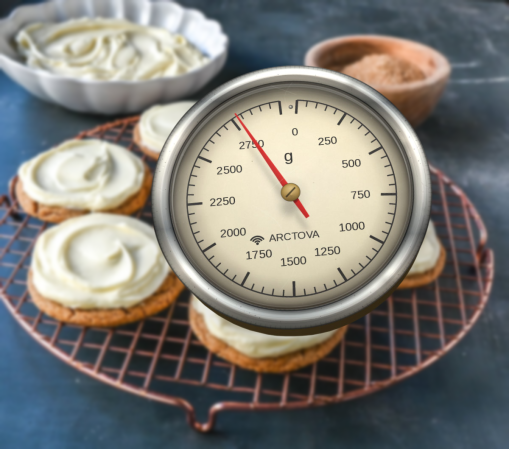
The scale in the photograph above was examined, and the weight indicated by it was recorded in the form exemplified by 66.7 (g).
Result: 2775 (g)
